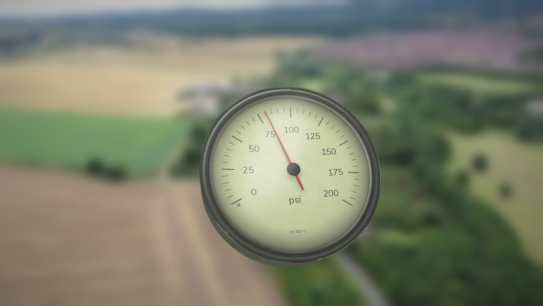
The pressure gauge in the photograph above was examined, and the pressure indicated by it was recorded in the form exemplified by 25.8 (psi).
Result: 80 (psi)
